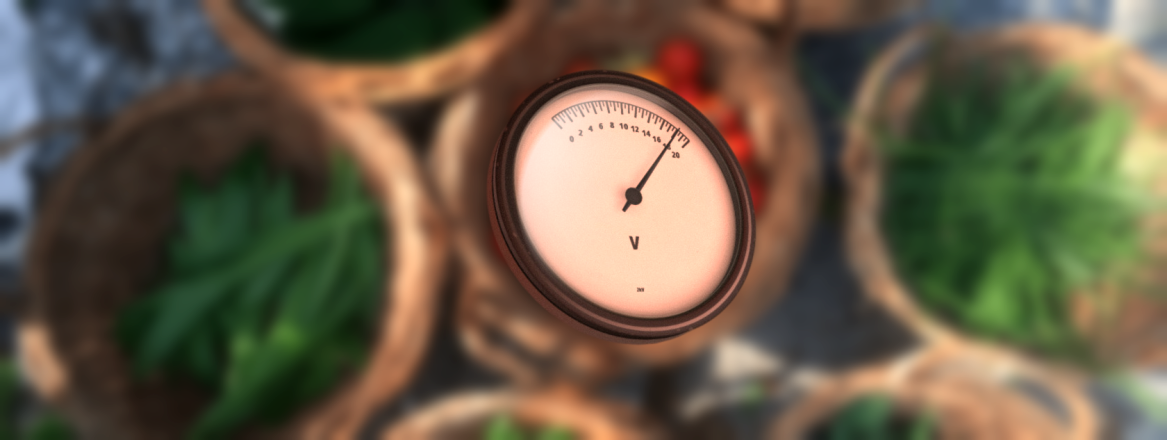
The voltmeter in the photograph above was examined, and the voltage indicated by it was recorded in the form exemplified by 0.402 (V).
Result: 18 (V)
